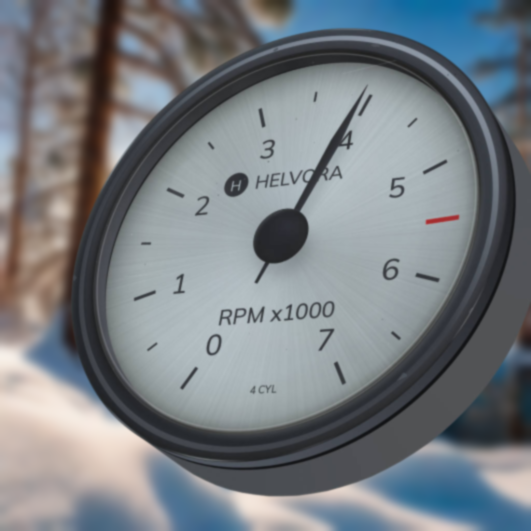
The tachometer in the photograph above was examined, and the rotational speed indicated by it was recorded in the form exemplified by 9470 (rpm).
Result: 4000 (rpm)
